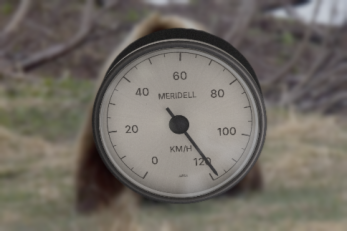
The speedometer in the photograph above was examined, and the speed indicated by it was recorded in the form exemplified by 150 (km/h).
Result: 117.5 (km/h)
